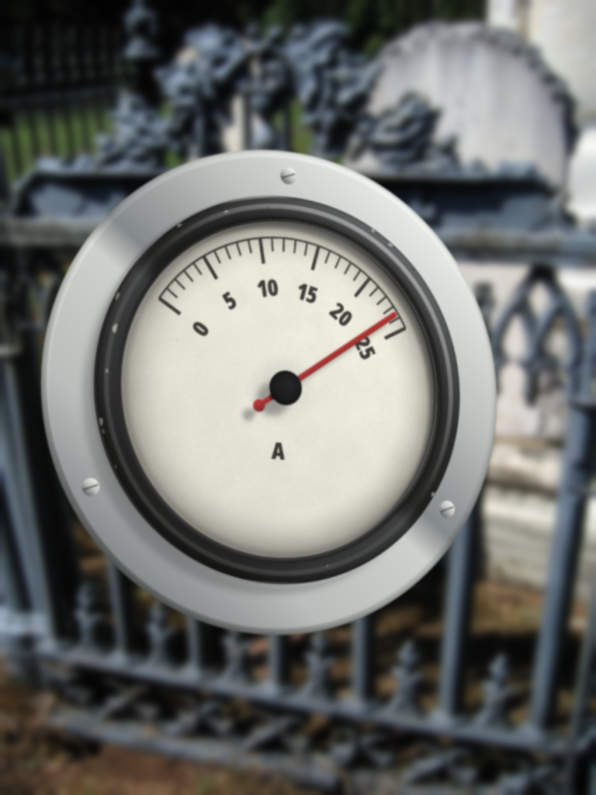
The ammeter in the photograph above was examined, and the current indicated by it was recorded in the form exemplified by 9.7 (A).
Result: 23.5 (A)
